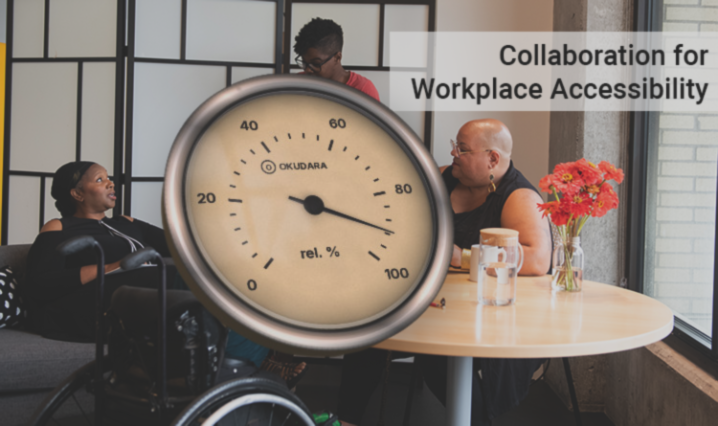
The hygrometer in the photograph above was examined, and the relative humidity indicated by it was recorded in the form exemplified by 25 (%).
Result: 92 (%)
